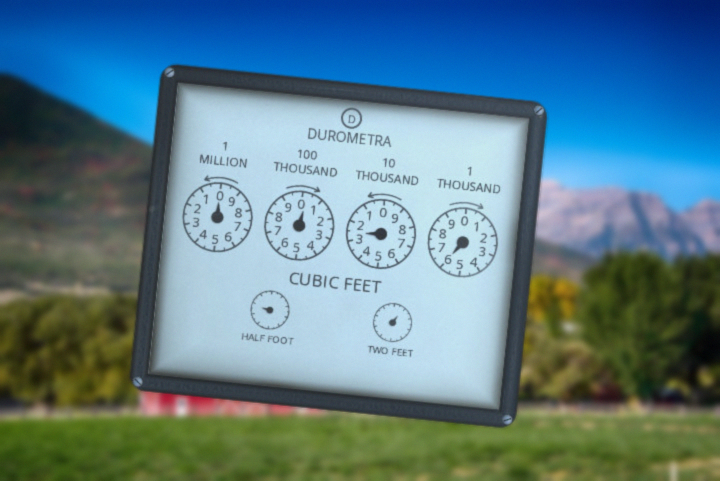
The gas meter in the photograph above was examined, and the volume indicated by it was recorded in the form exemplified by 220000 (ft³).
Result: 2600 (ft³)
